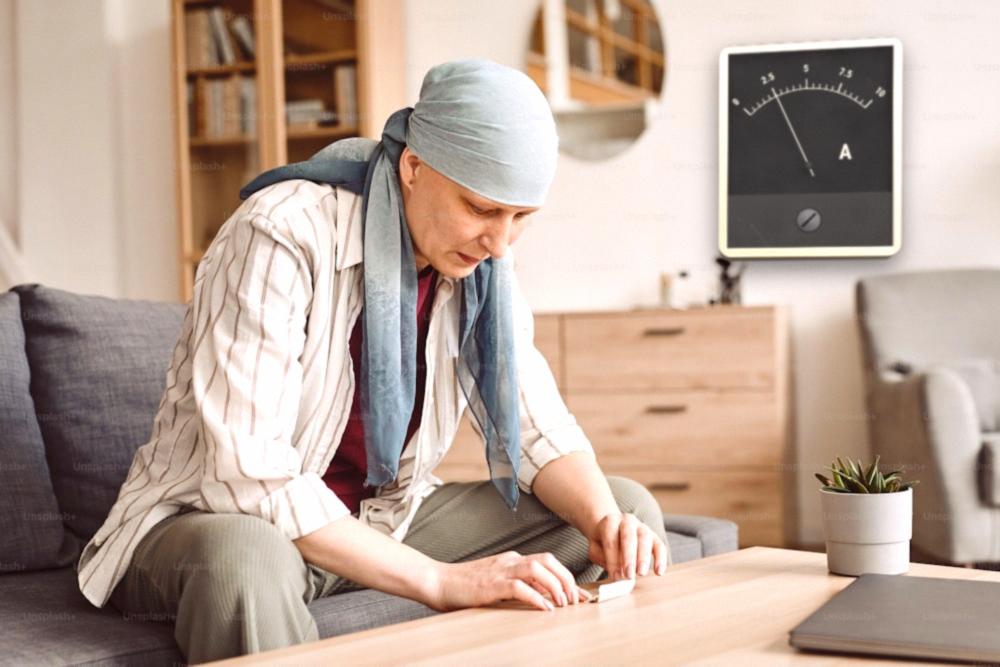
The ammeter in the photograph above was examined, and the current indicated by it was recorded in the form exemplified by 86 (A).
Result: 2.5 (A)
